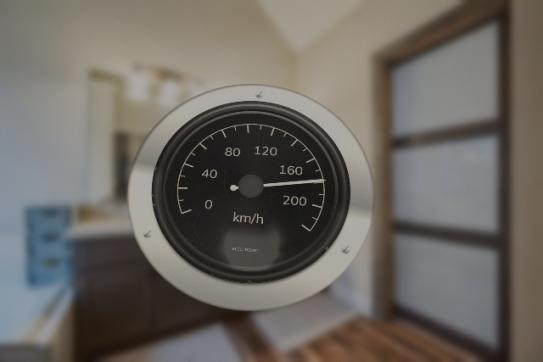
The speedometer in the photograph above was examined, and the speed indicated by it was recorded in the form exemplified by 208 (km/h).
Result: 180 (km/h)
